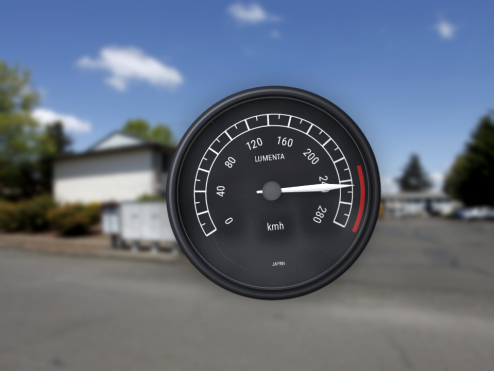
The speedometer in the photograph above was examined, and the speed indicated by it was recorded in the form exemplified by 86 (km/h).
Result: 245 (km/h)
